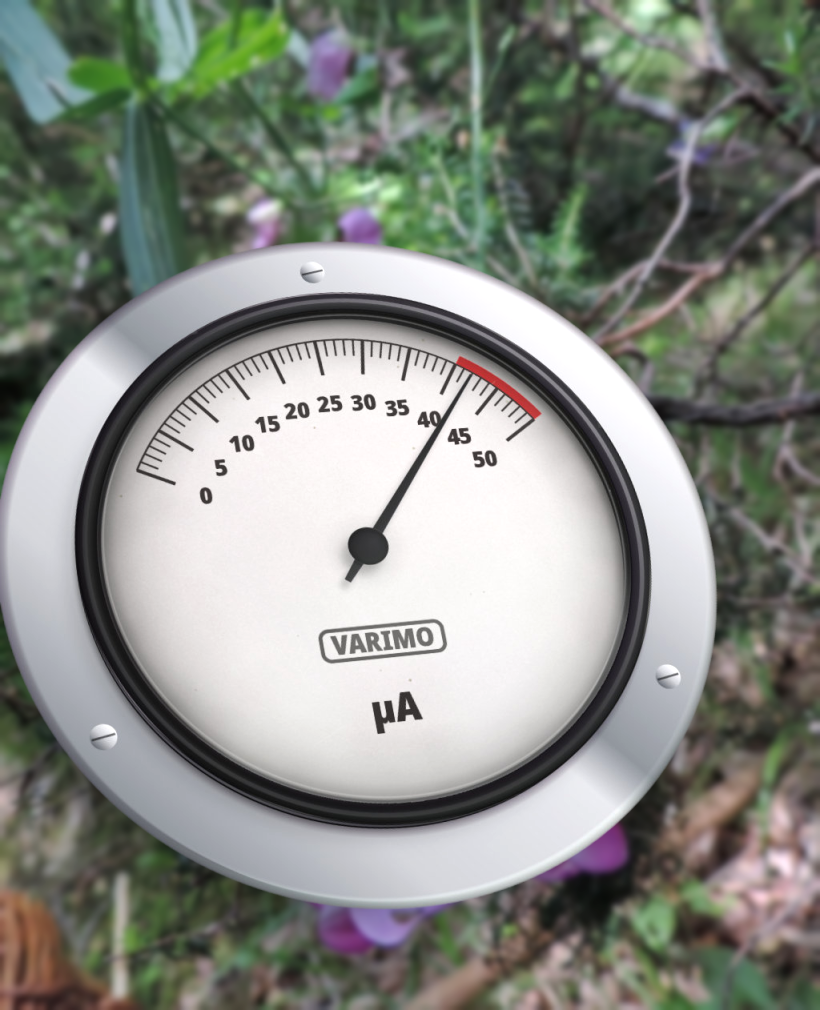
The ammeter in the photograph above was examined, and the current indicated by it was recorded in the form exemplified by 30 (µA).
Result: 42 (µA)
